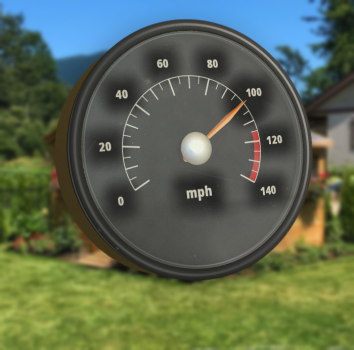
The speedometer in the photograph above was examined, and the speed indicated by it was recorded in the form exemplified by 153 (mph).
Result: 100 (mph)
